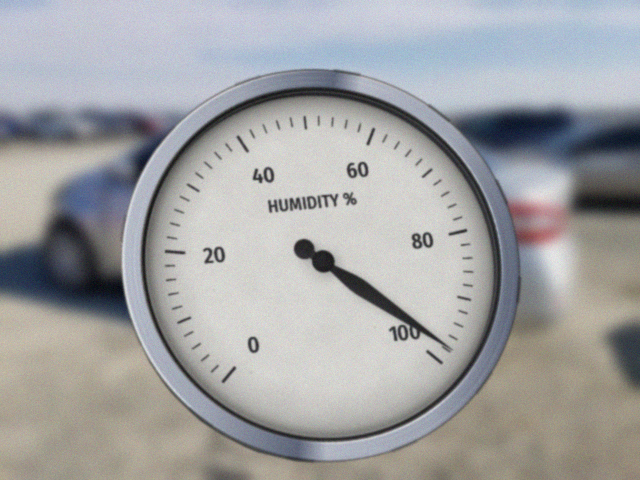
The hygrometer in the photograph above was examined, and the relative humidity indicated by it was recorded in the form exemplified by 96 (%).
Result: 98 (%)
